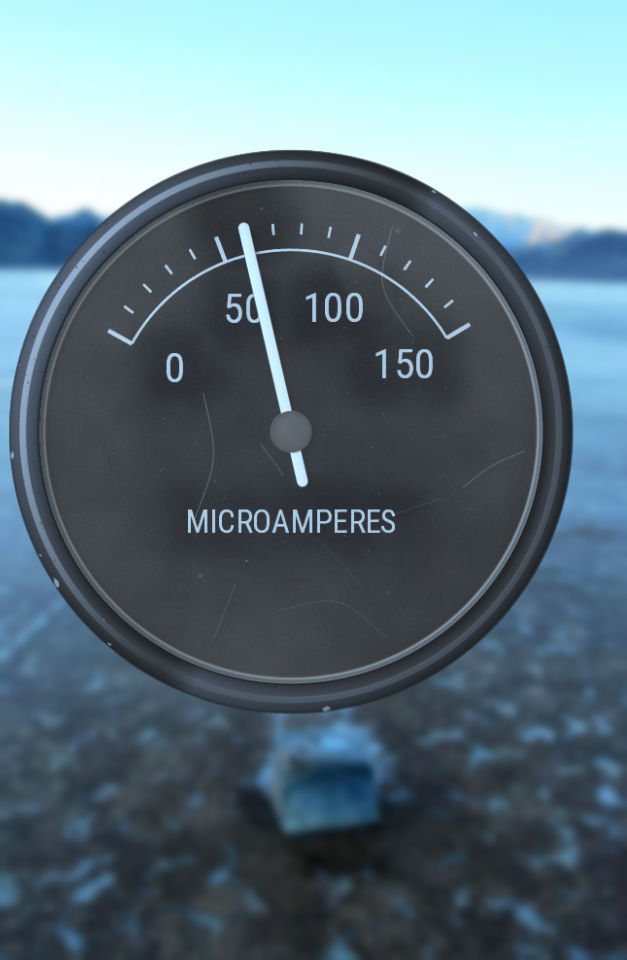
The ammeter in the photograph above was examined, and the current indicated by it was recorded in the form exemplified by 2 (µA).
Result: 60 (µA)
